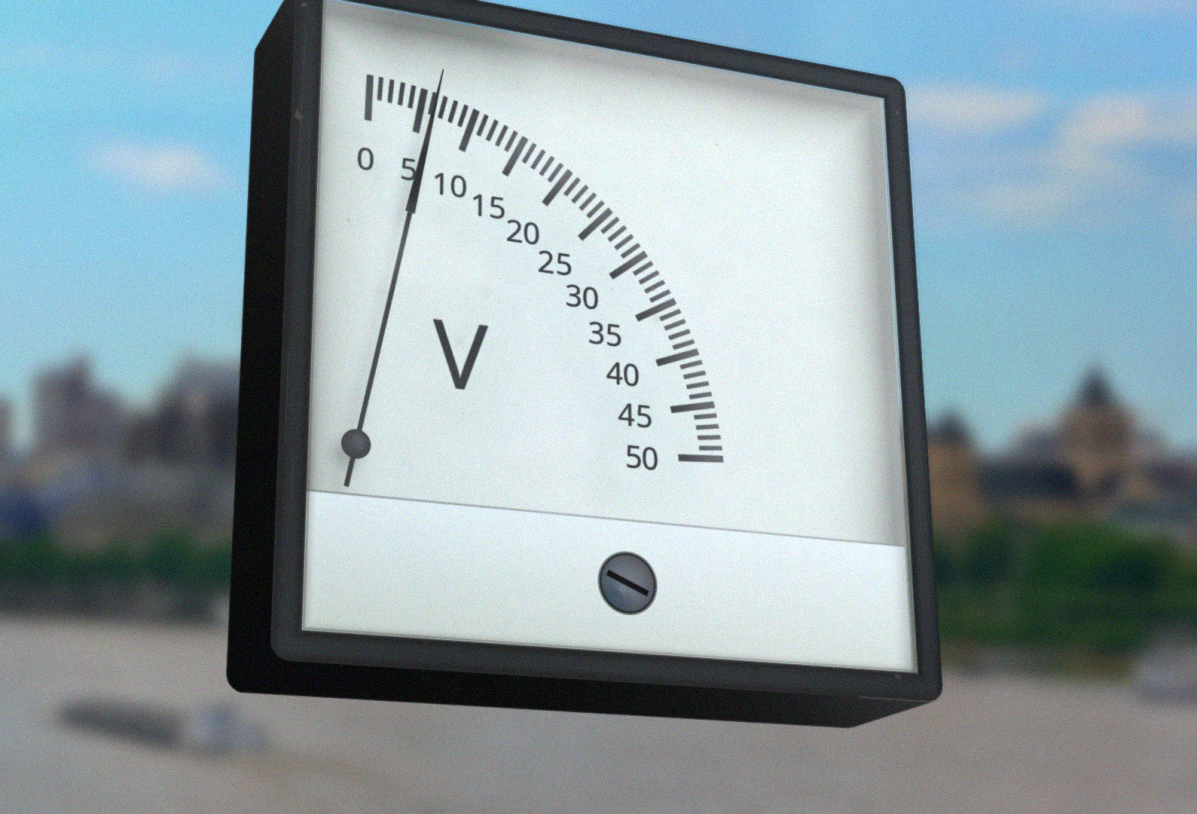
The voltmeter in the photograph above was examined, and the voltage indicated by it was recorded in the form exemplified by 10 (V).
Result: 6 (V)
